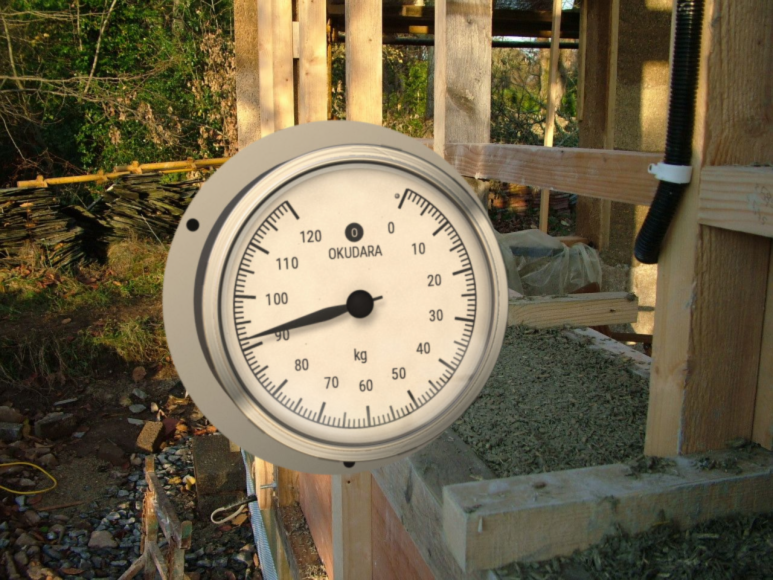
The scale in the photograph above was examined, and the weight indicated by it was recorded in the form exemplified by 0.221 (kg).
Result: 92 (kg)
